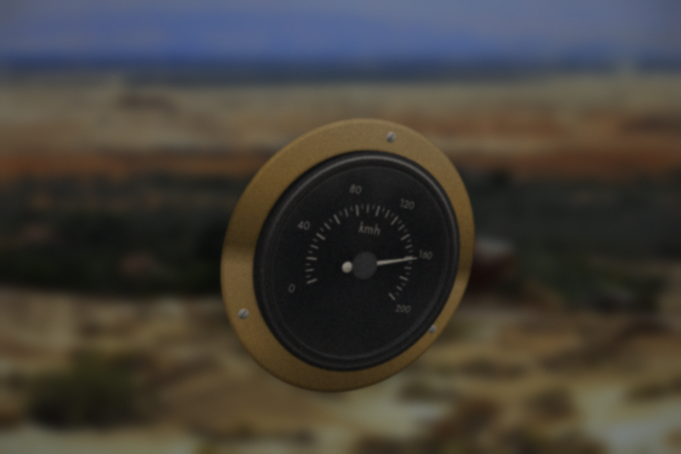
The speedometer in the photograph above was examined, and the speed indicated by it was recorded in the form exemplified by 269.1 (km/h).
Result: 160 (km/h)
